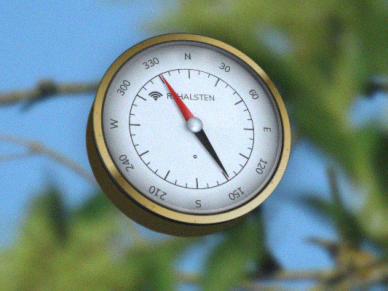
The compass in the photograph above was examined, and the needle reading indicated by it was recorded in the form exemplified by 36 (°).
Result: 330 (°)
